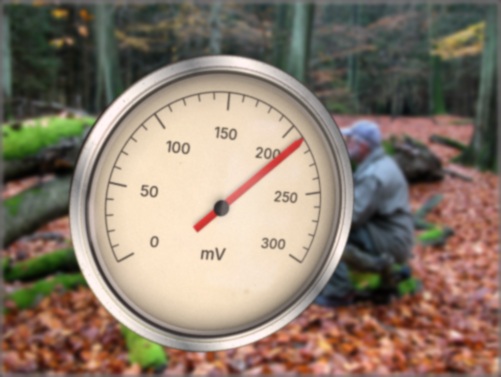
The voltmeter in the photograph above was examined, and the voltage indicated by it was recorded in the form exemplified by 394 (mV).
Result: 210 (mV)
